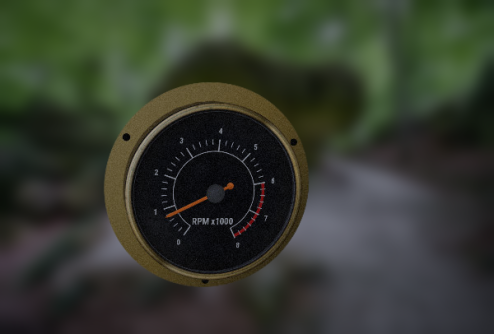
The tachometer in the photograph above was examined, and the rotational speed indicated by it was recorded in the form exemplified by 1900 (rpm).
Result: 800 (rpm)
